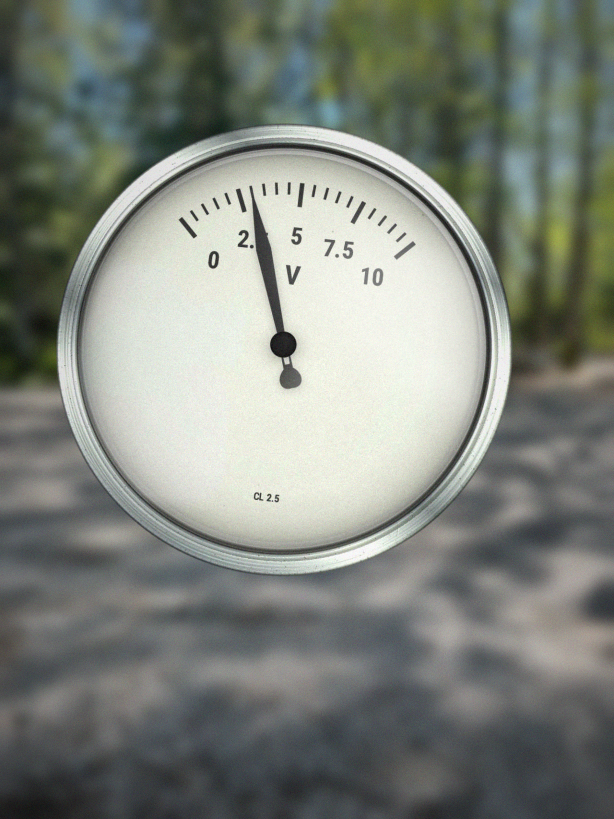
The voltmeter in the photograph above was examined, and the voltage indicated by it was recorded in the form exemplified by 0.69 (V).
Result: 3 (V)
